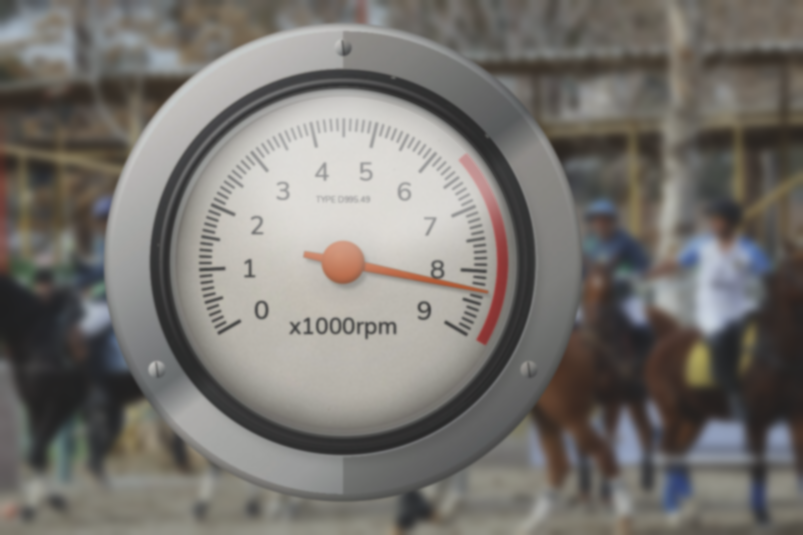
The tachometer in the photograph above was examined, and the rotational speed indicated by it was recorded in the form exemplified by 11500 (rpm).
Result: 8300 (rpm)
